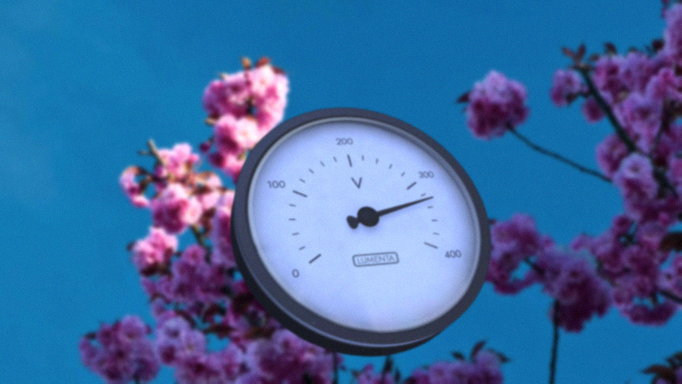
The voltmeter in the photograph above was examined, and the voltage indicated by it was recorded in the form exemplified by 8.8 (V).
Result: 330 (V)
